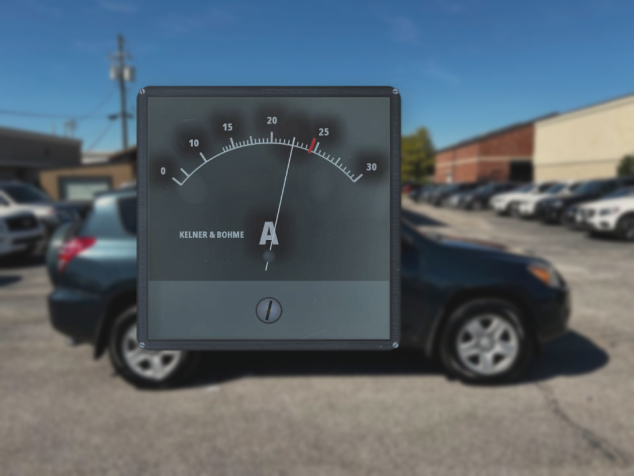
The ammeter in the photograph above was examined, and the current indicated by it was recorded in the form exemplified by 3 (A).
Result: 22.5 (A)
